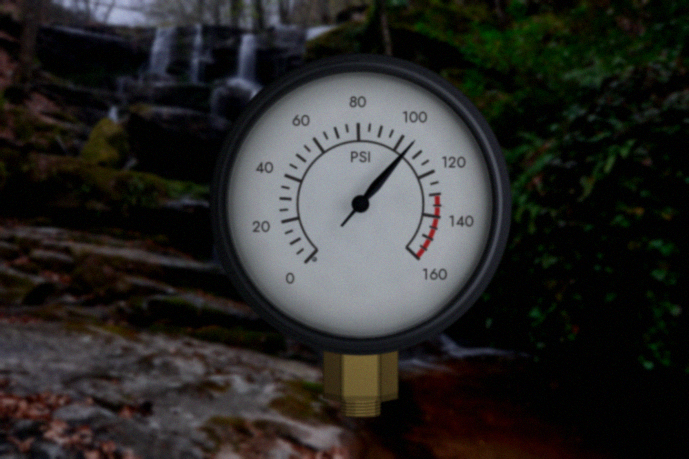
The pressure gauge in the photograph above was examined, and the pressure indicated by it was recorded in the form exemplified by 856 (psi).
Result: 105 (psi)
